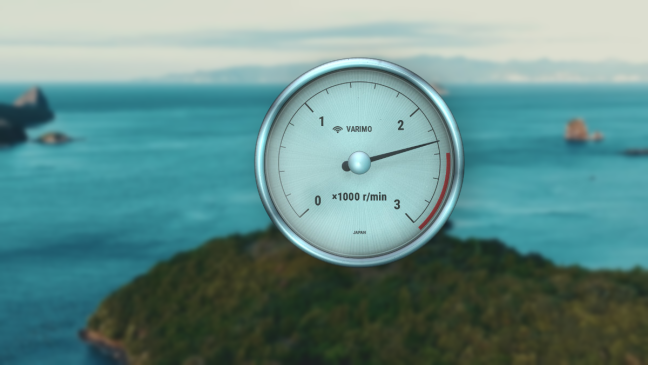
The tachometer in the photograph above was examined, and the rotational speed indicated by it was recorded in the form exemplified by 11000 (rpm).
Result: 2300 (rpm)
